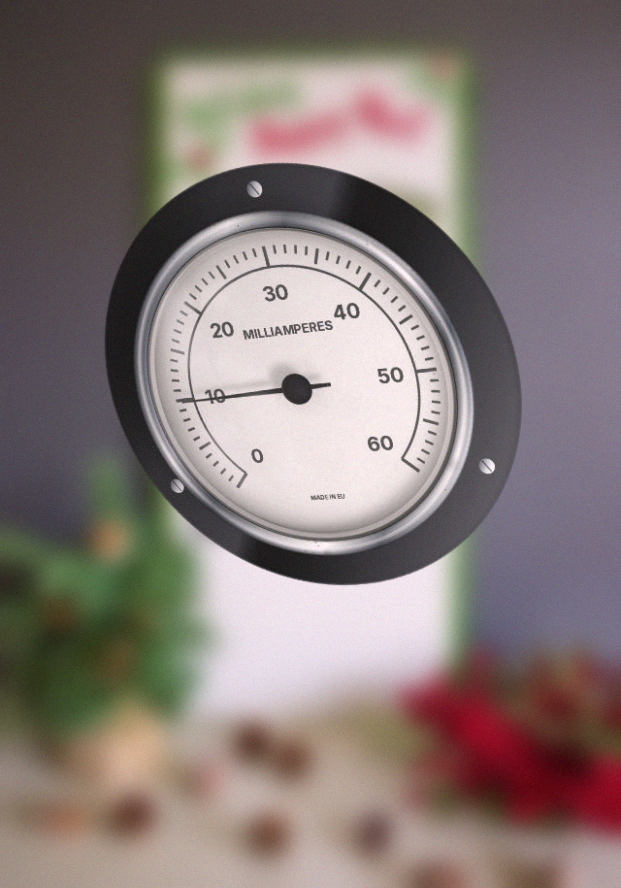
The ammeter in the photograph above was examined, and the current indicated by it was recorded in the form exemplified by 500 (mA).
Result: 10 (mA)
